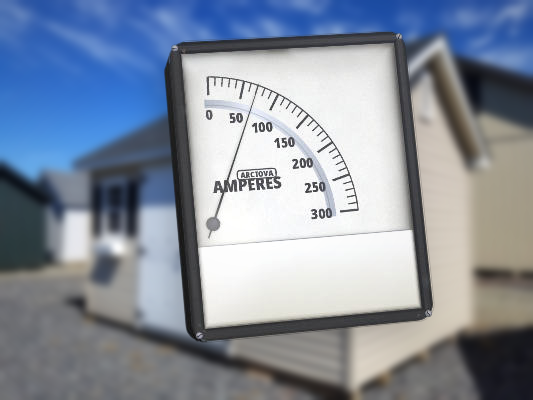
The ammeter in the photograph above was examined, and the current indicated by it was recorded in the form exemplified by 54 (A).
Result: 70 (A)
